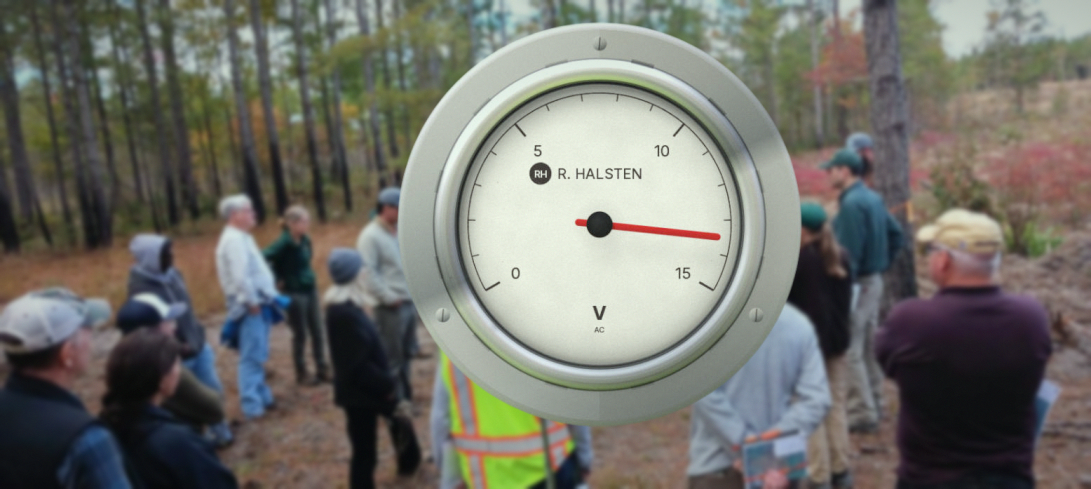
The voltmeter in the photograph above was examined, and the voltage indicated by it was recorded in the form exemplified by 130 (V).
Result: 13.5 (V)
